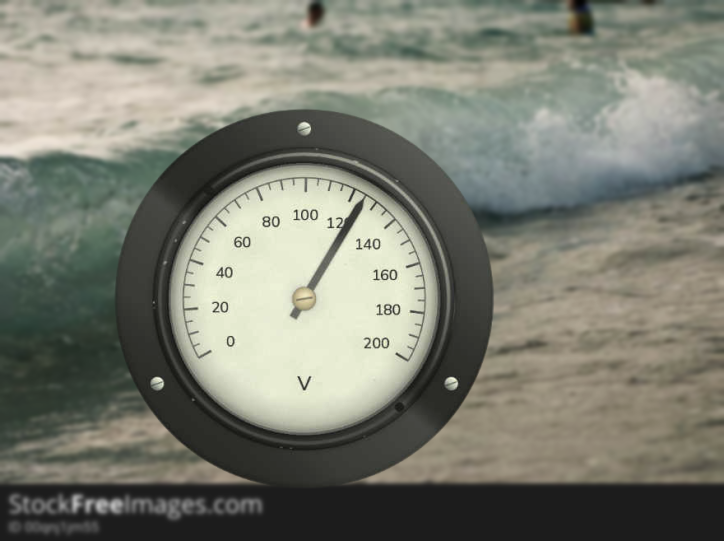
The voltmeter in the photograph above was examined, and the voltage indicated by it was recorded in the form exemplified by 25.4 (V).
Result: 125 (V)
